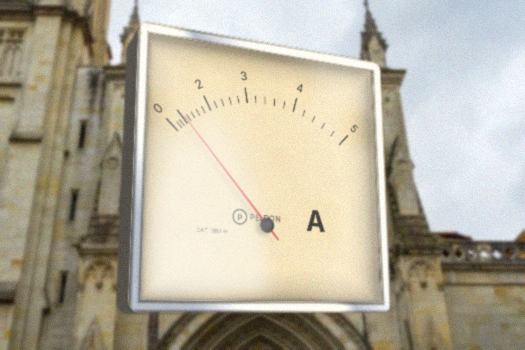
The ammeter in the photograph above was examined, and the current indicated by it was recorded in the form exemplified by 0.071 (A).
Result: 1 (A)
